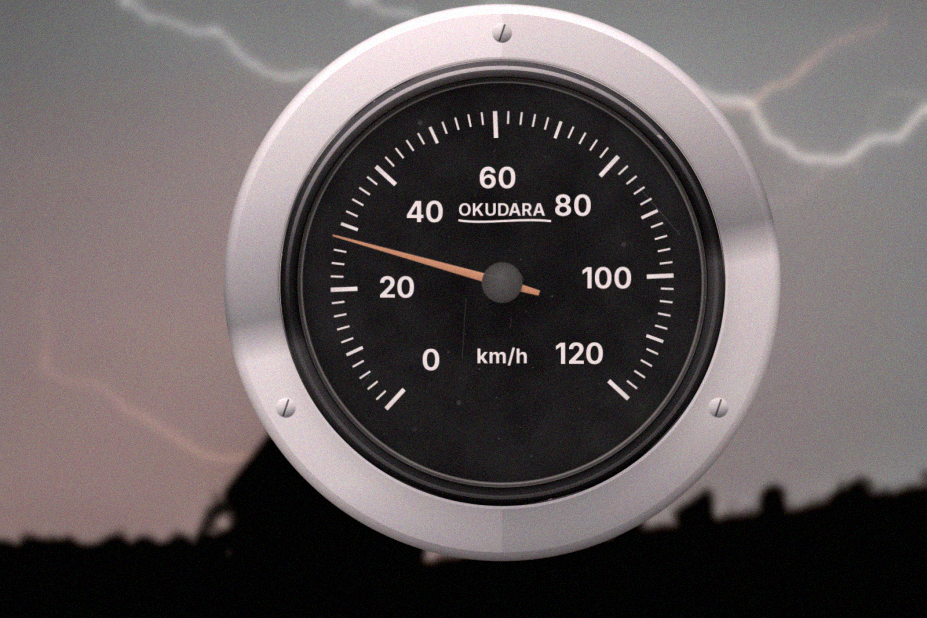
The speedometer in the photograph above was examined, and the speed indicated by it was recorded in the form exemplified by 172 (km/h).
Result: 28 (km/h)
